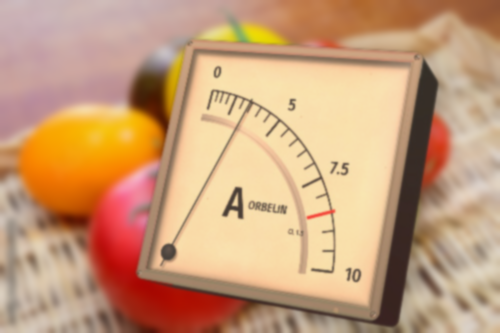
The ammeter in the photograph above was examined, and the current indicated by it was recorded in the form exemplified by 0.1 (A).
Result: 3.5 (A)
